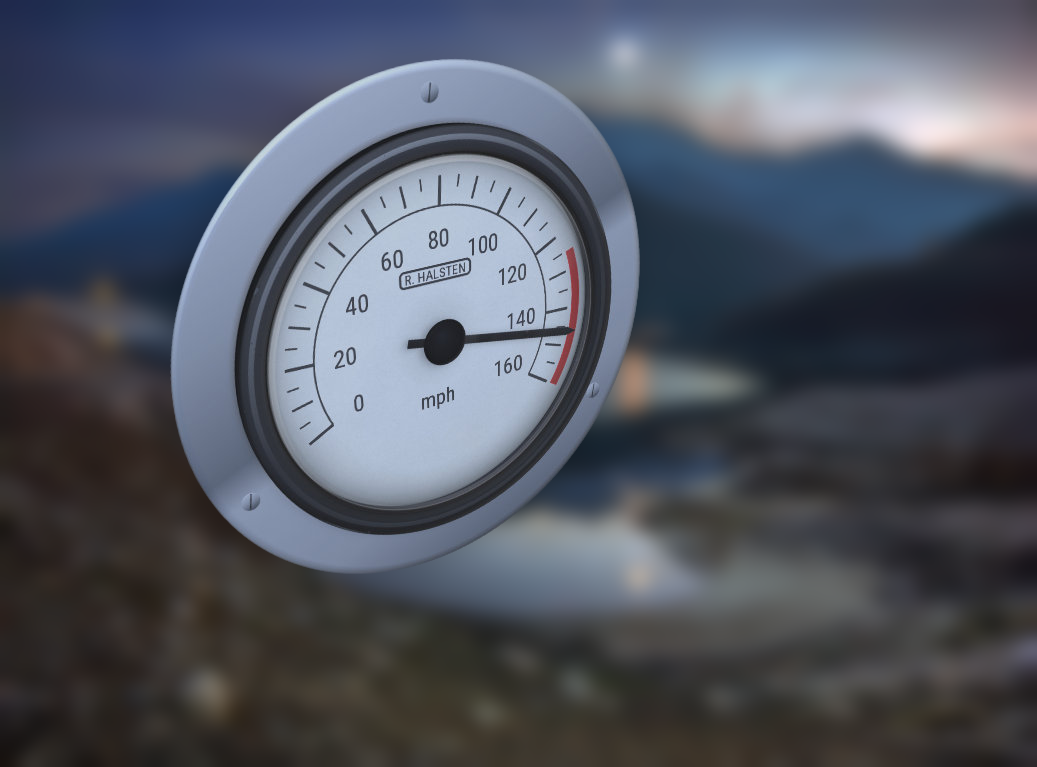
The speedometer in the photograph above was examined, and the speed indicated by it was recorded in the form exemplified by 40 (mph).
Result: 145 (mph)
